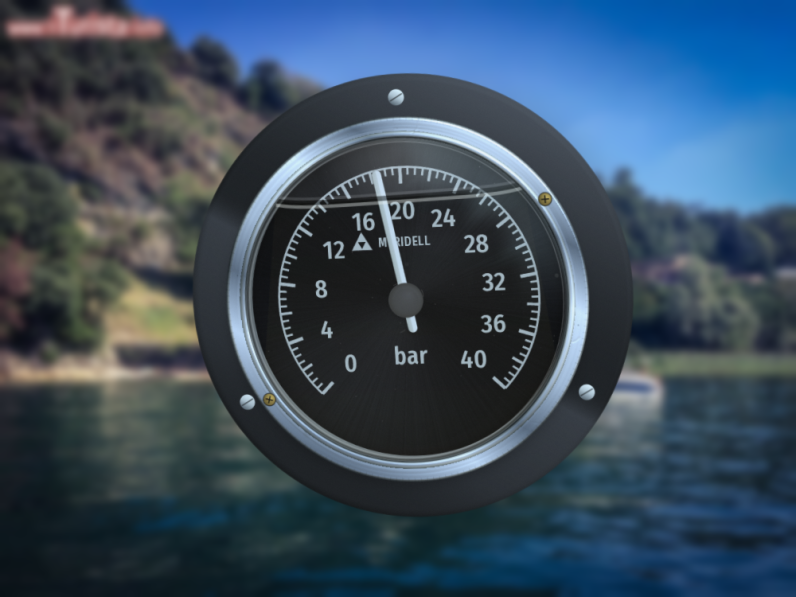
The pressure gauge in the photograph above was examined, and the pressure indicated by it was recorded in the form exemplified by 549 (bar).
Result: 18.5 (bar)
